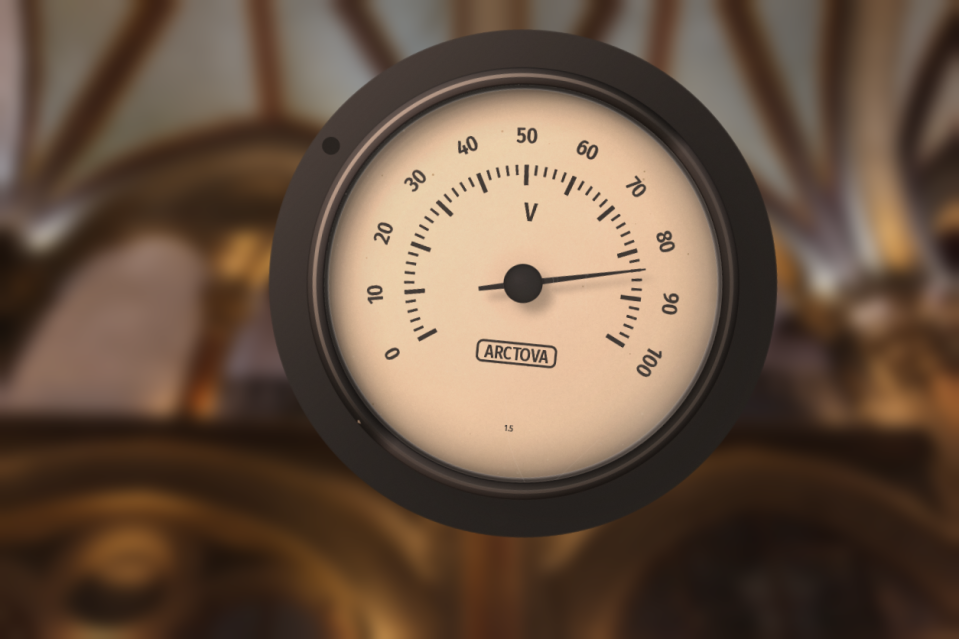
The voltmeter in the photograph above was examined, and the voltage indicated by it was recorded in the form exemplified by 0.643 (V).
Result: 84 (V)
